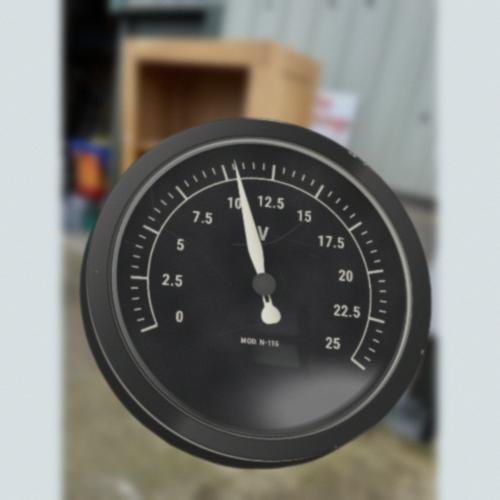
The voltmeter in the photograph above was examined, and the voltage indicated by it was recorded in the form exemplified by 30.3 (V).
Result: 10.5 (V)
